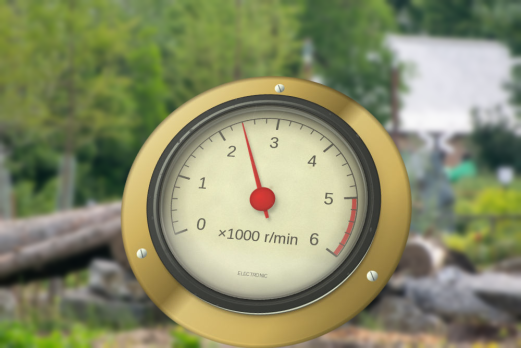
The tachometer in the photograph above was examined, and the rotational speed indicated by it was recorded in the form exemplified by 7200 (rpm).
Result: 2400 (rpm)
